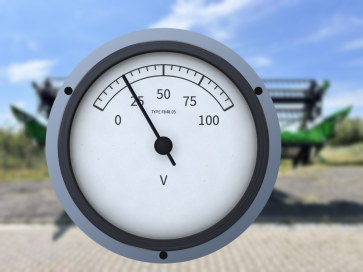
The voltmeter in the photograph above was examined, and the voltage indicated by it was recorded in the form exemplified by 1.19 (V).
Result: 25 (V)
